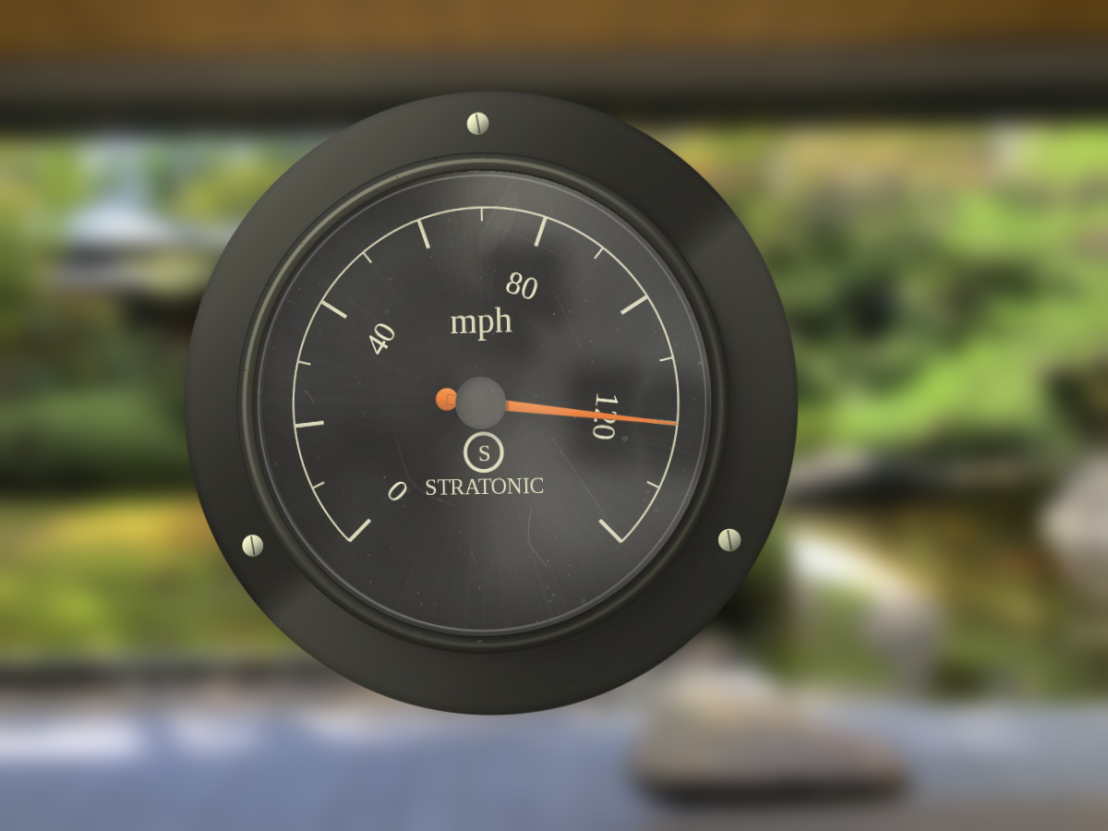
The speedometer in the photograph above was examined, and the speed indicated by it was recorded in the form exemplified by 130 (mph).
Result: 120 (mph)
